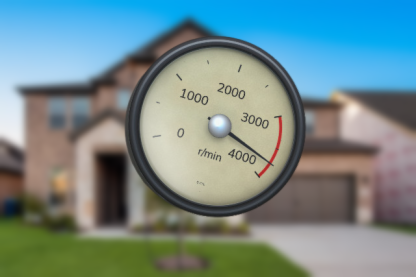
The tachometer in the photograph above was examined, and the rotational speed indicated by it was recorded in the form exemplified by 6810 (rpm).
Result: 3750 (rpm)
